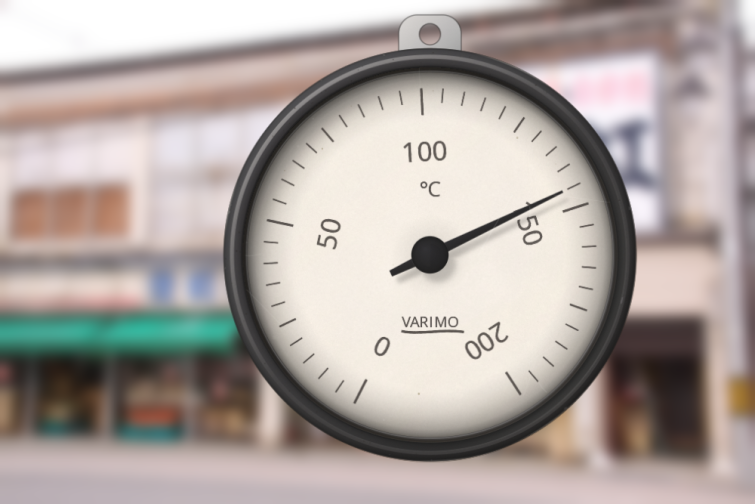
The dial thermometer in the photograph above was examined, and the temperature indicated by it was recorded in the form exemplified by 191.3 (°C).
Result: 145 (°C)
